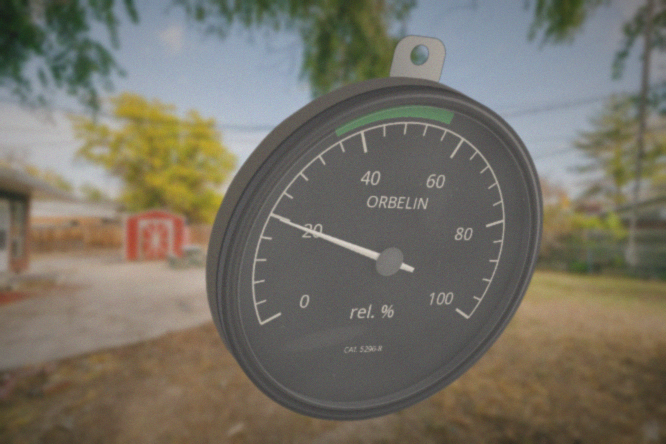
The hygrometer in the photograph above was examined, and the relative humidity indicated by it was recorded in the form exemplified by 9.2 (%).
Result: 20 (%)
